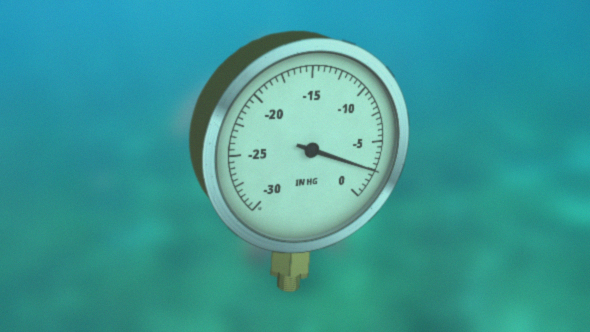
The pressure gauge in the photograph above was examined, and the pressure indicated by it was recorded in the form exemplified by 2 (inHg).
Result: -2.5 (inHg)
